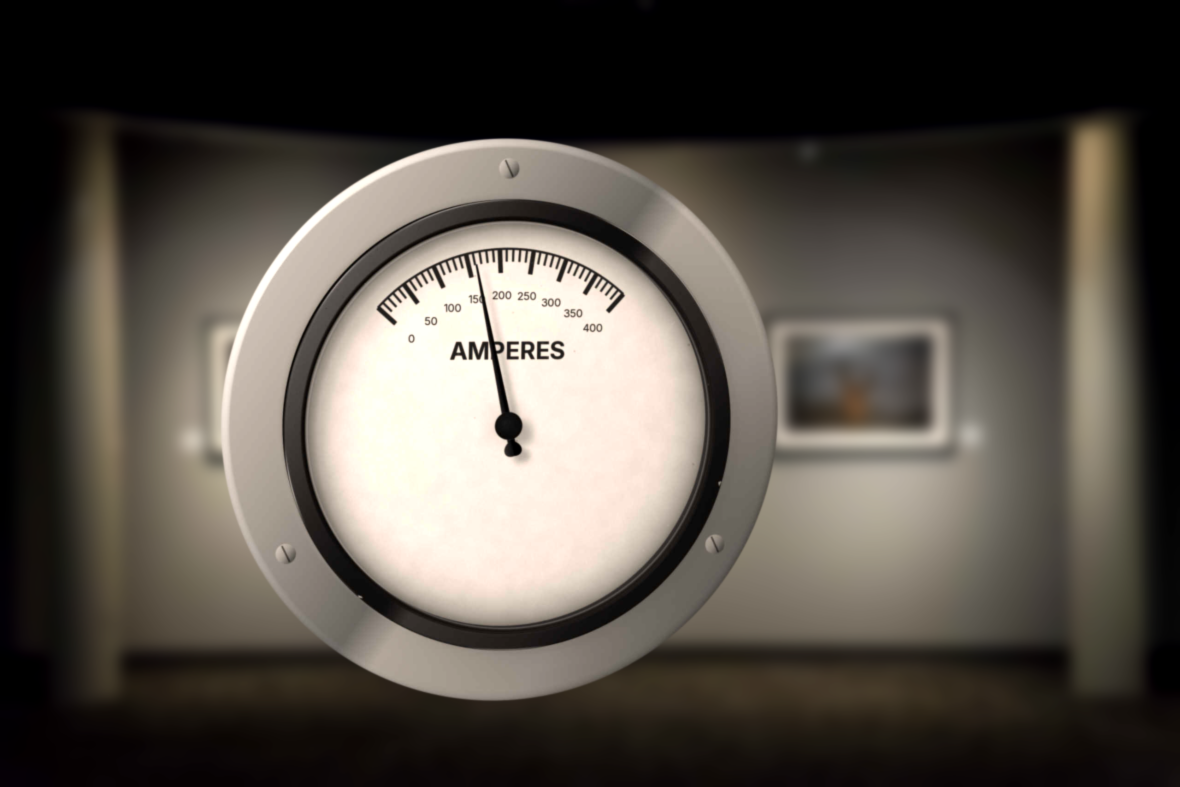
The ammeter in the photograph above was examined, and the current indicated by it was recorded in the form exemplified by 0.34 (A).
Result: 160 (A)
